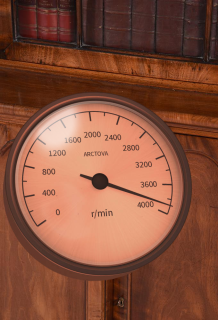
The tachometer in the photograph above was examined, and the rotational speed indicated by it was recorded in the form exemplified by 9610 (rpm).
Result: 3900 (rpm)
